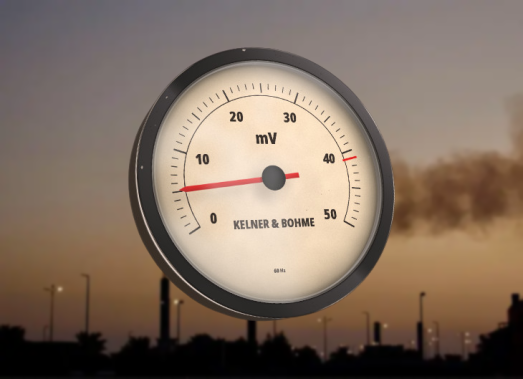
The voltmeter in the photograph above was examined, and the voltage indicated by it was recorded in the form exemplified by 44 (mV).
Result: 5 (mV)
